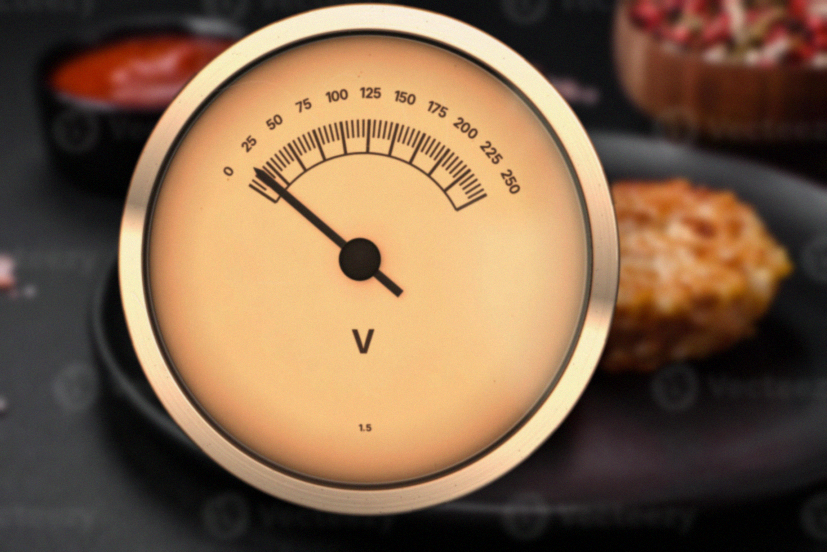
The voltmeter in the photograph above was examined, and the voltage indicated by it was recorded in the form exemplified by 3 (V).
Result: 15 (V)
